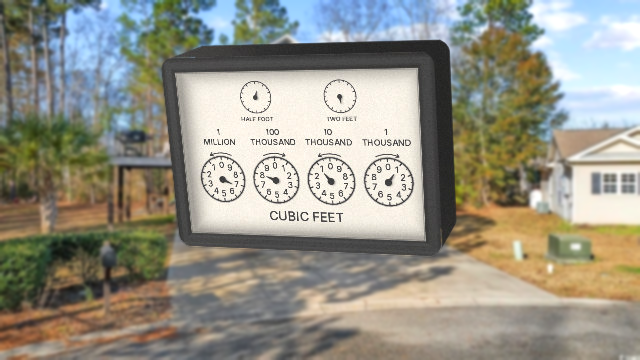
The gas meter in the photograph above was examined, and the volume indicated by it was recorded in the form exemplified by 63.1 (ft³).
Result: 681100 (ft³)
